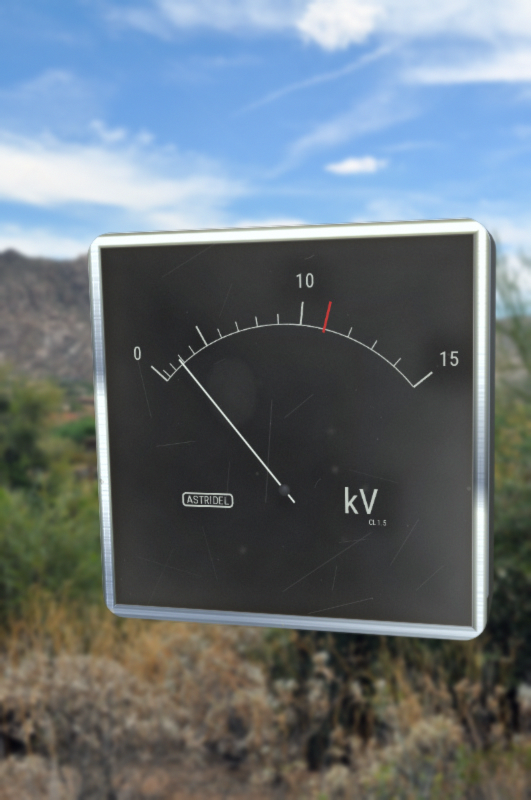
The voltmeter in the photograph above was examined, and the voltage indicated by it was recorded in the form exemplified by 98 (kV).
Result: 3 (kV)
